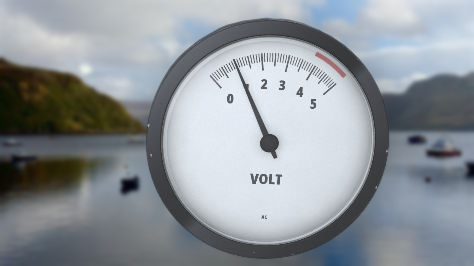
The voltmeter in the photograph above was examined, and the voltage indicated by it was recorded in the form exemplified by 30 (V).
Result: 1 (V)
